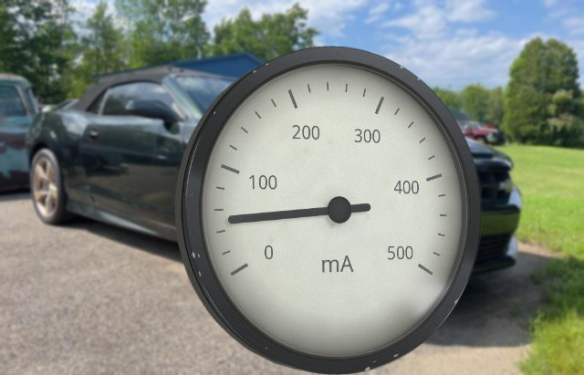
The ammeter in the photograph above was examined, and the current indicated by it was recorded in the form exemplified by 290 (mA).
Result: 50 (mA)
